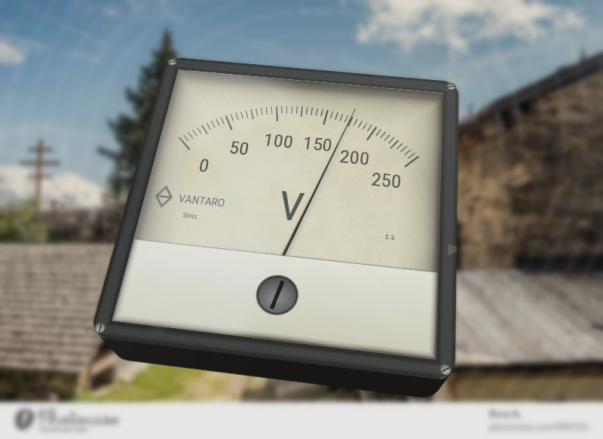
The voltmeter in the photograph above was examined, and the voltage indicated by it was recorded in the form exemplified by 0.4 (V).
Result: 175 (V)
